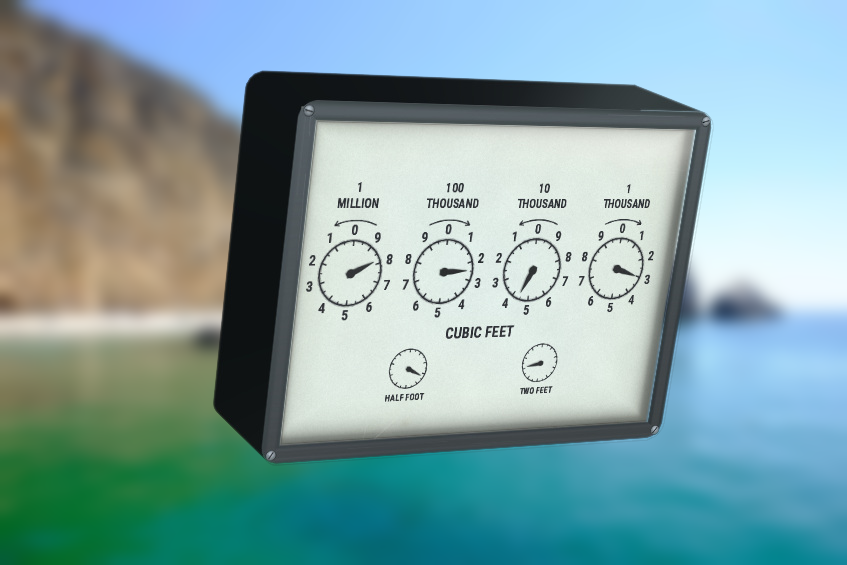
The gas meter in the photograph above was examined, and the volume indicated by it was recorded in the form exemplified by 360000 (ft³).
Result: 824300 (ft³)
